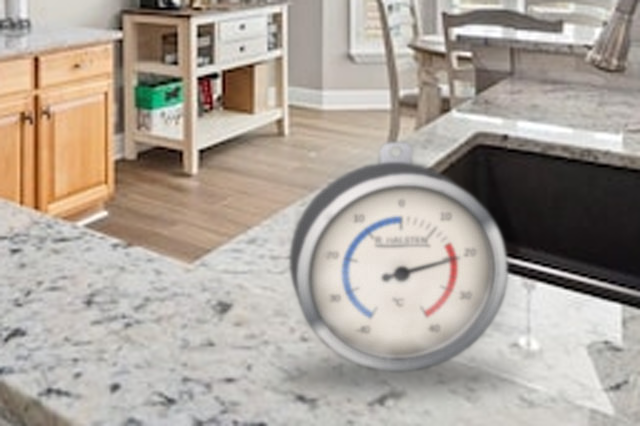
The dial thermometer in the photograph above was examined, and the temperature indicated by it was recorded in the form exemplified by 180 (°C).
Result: 20 (°C)
